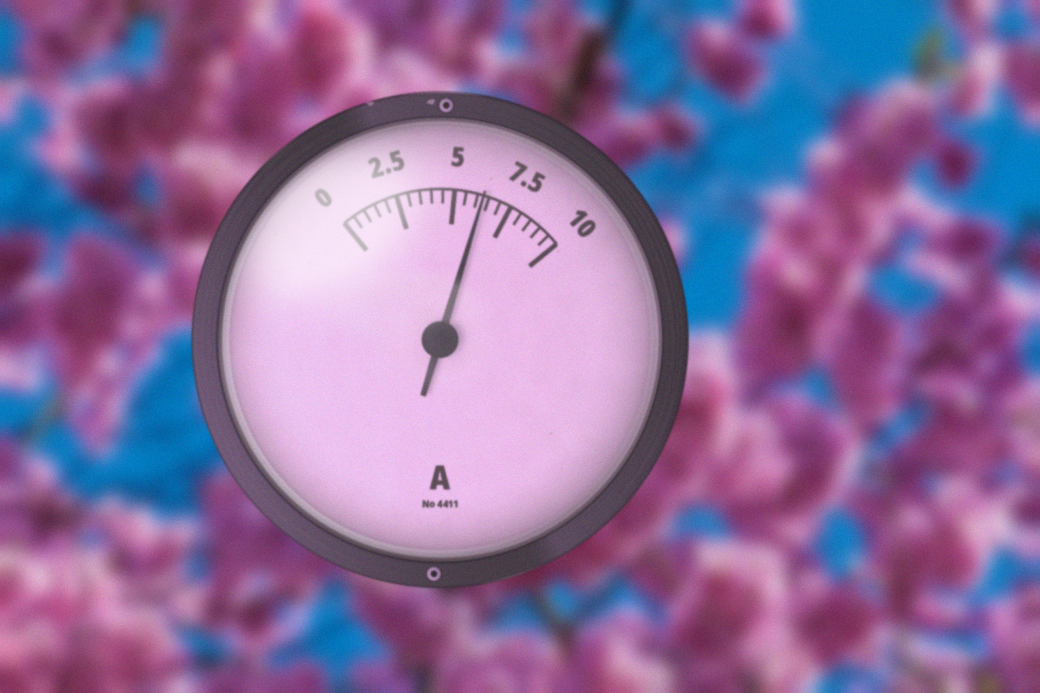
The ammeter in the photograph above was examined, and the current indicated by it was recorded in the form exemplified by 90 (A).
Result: 6.25 (A)
